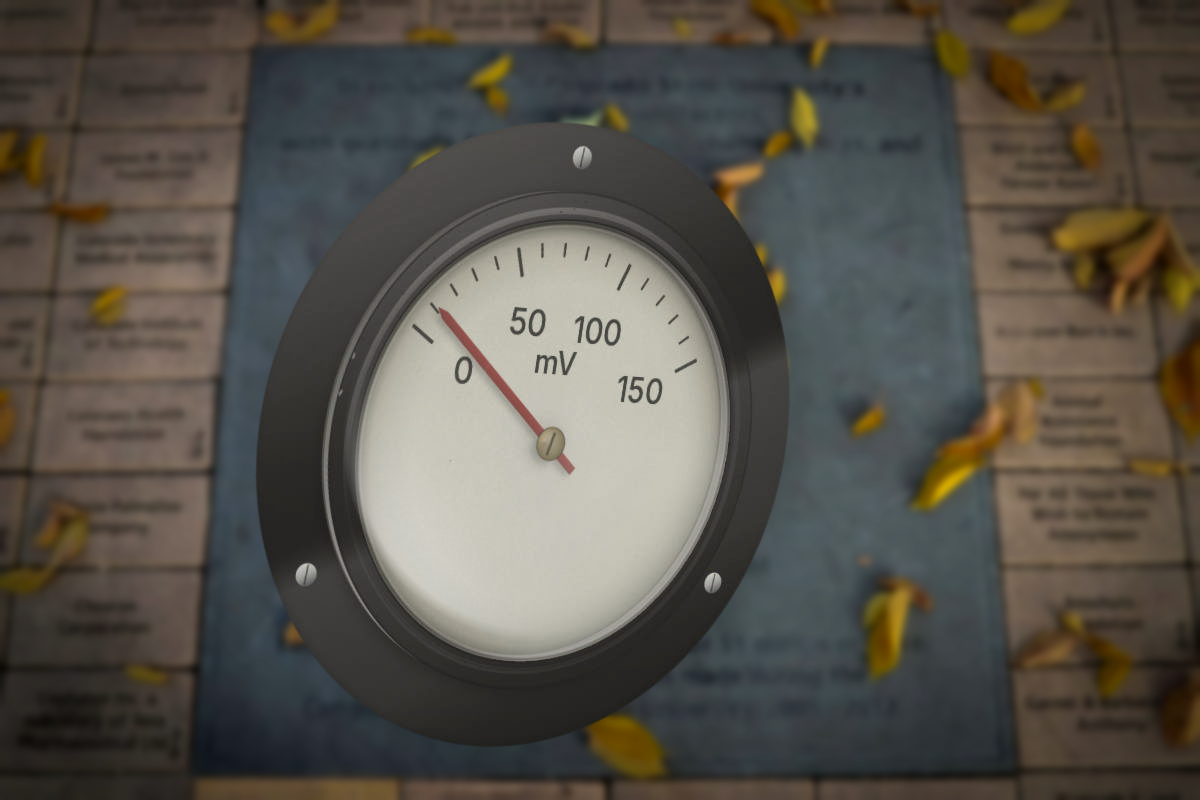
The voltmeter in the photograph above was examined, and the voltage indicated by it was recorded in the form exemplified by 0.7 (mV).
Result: 10 (mV)
